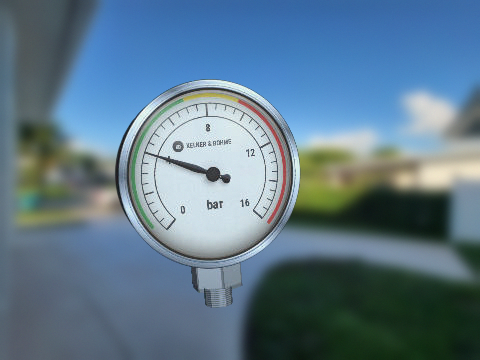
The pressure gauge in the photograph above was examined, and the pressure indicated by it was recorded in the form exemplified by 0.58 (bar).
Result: 4 (bar)
